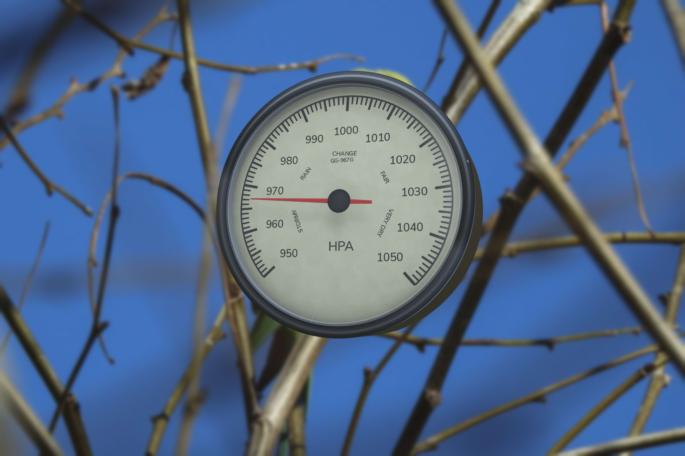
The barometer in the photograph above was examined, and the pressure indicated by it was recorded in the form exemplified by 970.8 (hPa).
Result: 967 (hPa)
